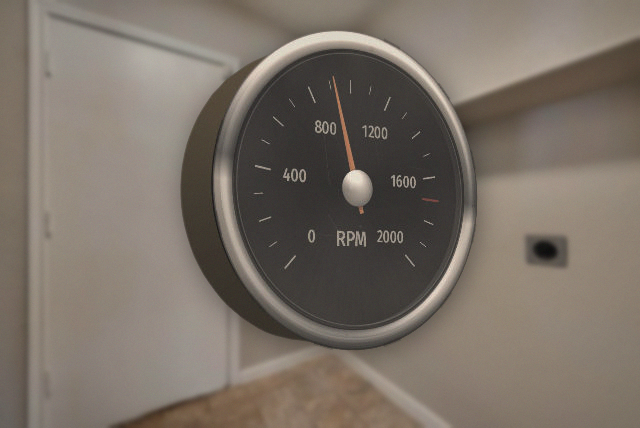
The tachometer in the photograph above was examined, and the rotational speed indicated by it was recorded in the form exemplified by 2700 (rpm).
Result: 900 (rpm)
